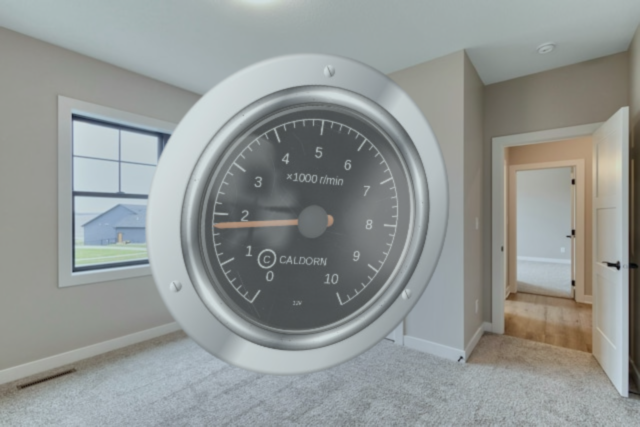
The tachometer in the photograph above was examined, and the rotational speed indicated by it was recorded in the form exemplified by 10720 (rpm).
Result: 1800 (rpm)
